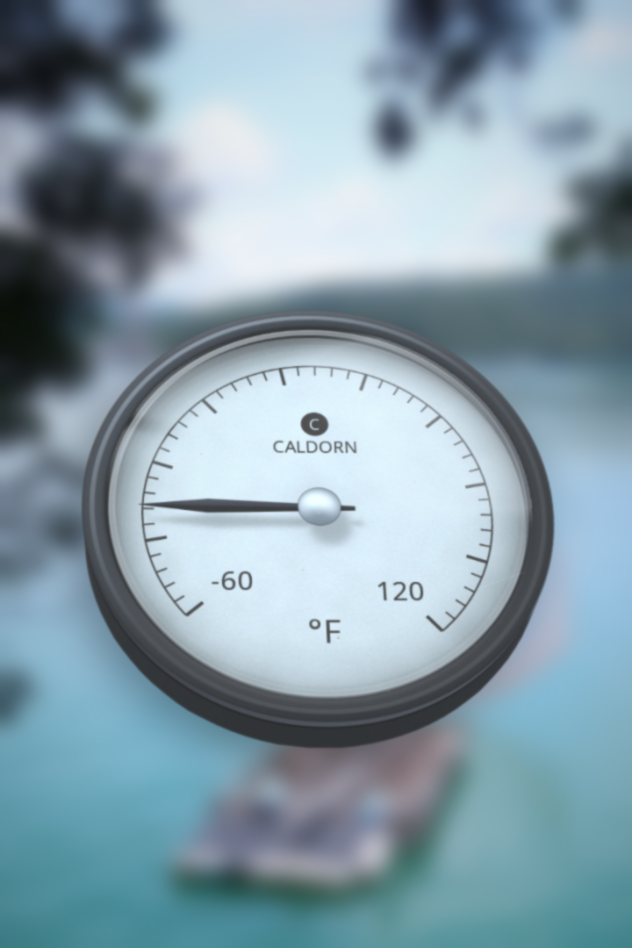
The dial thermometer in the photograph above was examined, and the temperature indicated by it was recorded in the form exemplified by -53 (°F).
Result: -32 (°F)
